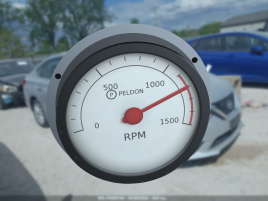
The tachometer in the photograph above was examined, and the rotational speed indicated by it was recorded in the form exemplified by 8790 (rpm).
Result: 1200 (rpm)
